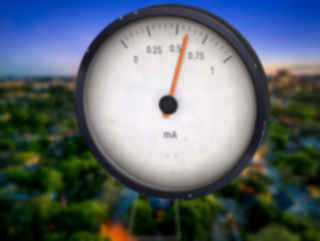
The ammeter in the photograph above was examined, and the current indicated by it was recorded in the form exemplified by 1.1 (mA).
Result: 0.6 (mA)
